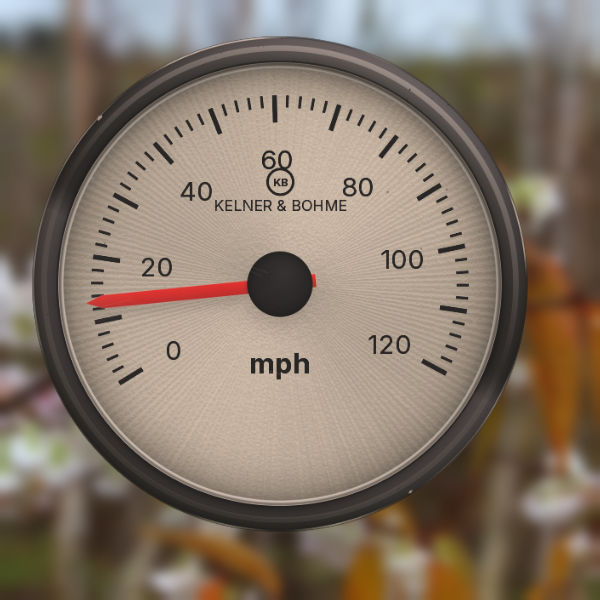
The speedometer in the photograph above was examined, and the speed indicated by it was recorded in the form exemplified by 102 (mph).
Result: 13 (mph)
